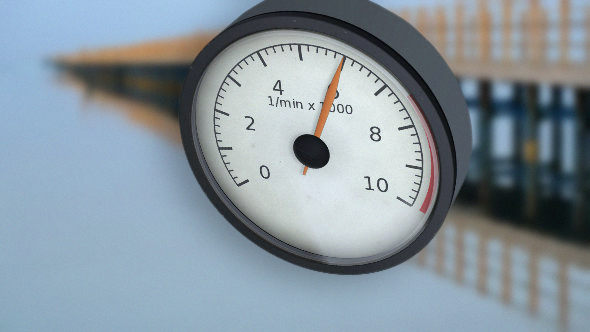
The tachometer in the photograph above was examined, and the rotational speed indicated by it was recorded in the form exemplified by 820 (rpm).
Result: 6000 (rpm)
